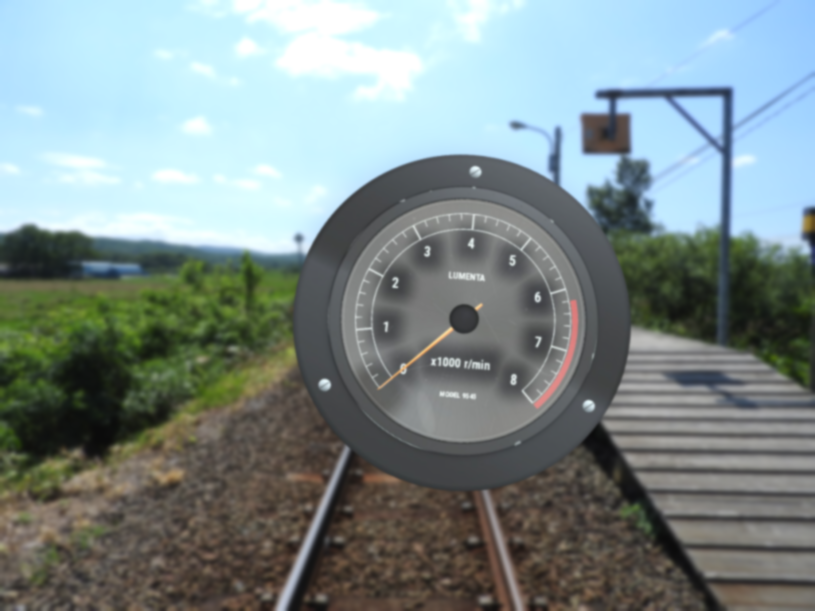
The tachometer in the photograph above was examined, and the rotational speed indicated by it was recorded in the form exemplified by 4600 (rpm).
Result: 0 (rpm)
